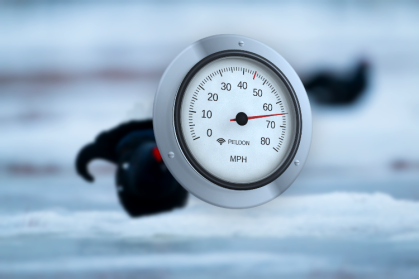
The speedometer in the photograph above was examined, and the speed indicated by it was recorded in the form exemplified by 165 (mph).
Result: 65 (mph)
